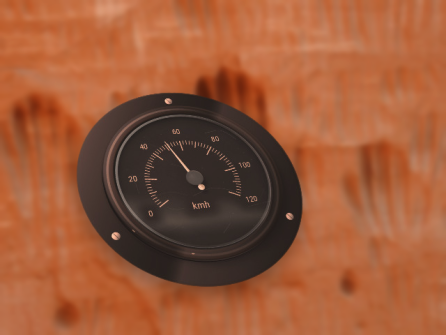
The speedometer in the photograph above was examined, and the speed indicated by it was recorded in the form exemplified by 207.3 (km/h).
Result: 50 (km/h)
